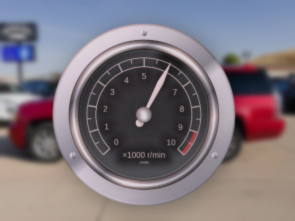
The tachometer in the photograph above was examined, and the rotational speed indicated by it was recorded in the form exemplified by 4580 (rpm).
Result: 6000 (rpm)
